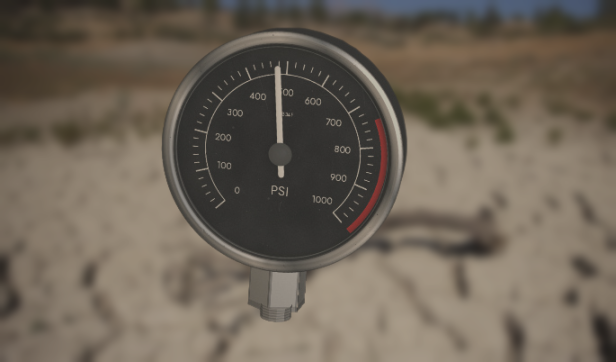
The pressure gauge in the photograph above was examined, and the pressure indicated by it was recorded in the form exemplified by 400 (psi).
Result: 480 (psi)
